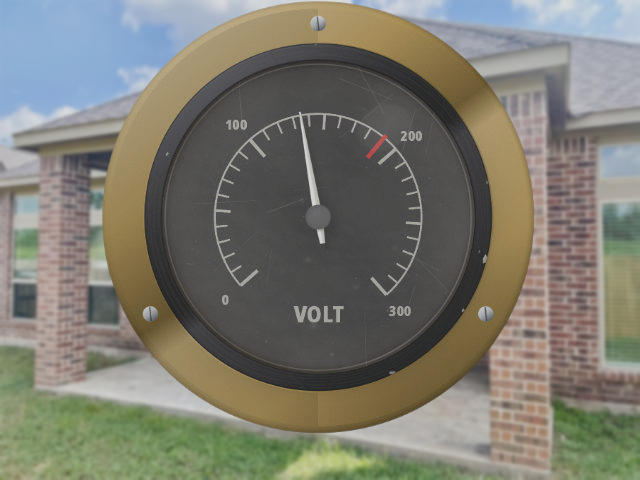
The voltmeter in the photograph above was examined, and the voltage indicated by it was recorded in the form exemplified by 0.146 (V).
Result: 135 (V)
